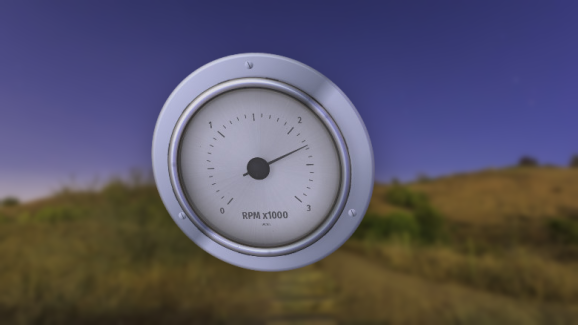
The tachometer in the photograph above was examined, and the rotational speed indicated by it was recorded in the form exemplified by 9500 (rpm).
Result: 2250 (rpm)
